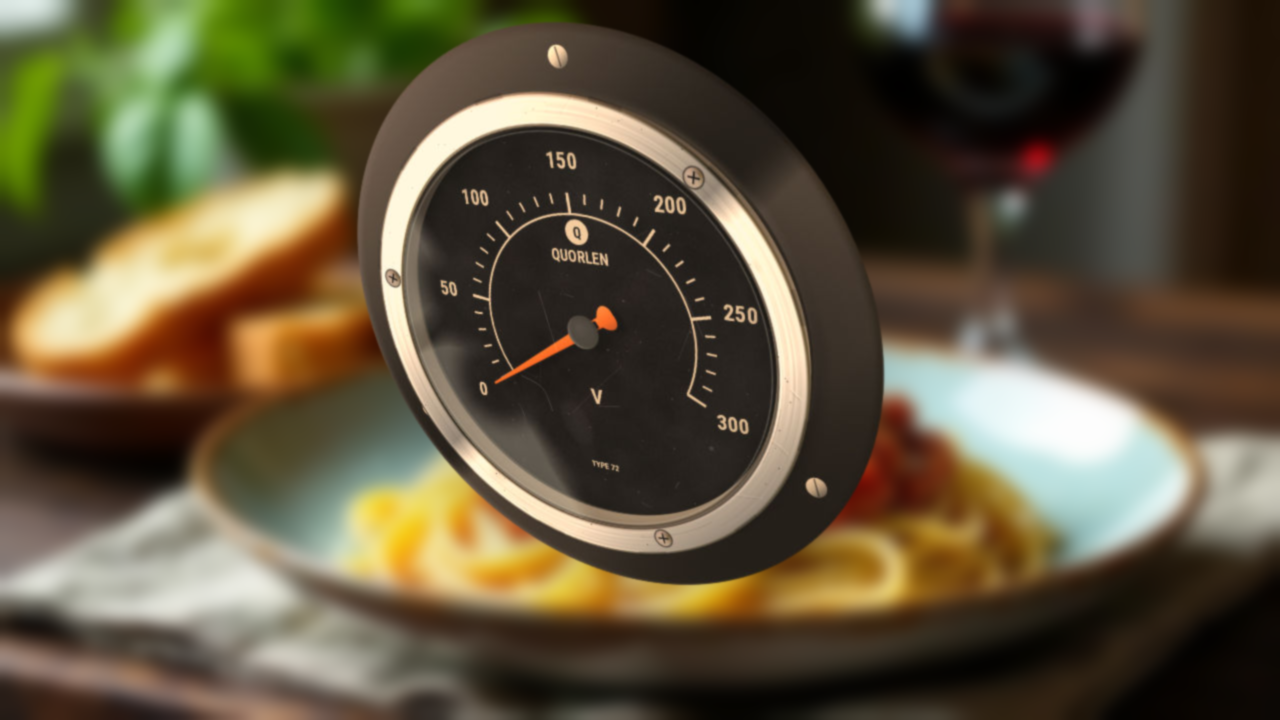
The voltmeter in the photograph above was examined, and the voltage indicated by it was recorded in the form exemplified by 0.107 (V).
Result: 0 (V)
